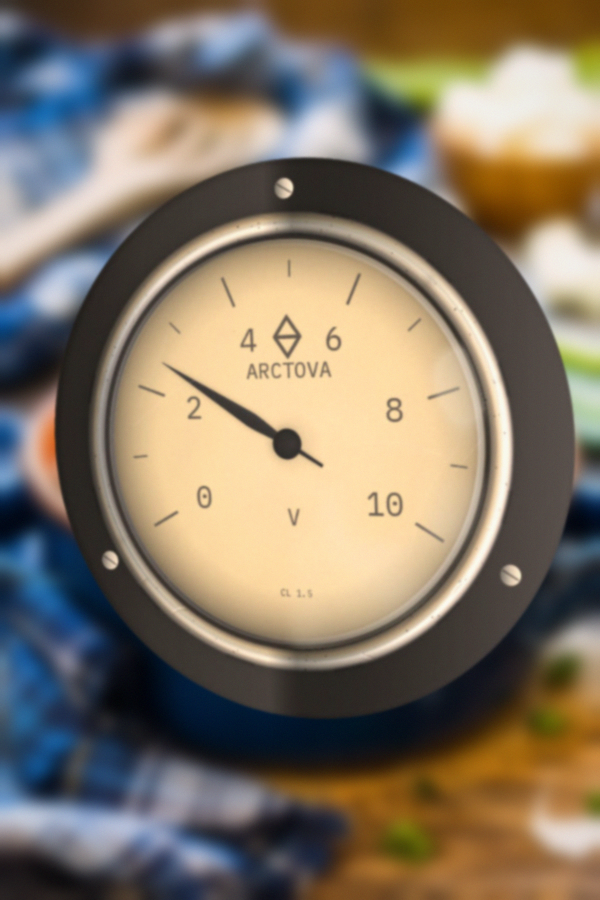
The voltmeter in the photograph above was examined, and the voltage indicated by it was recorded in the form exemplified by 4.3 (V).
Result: 2.5 (V)
